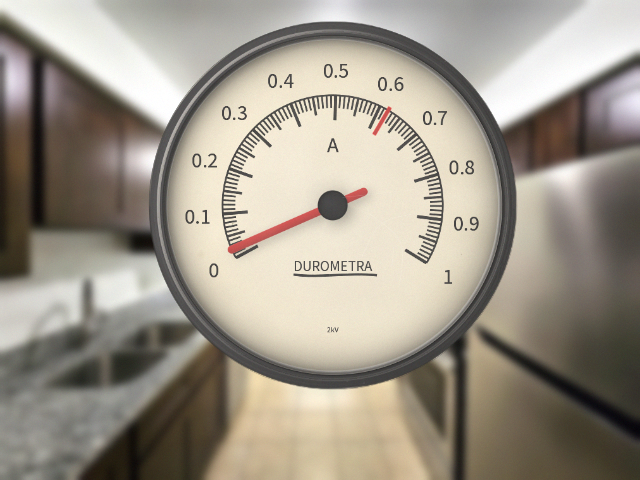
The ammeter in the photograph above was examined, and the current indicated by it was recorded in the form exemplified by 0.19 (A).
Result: 0.02 (A)
